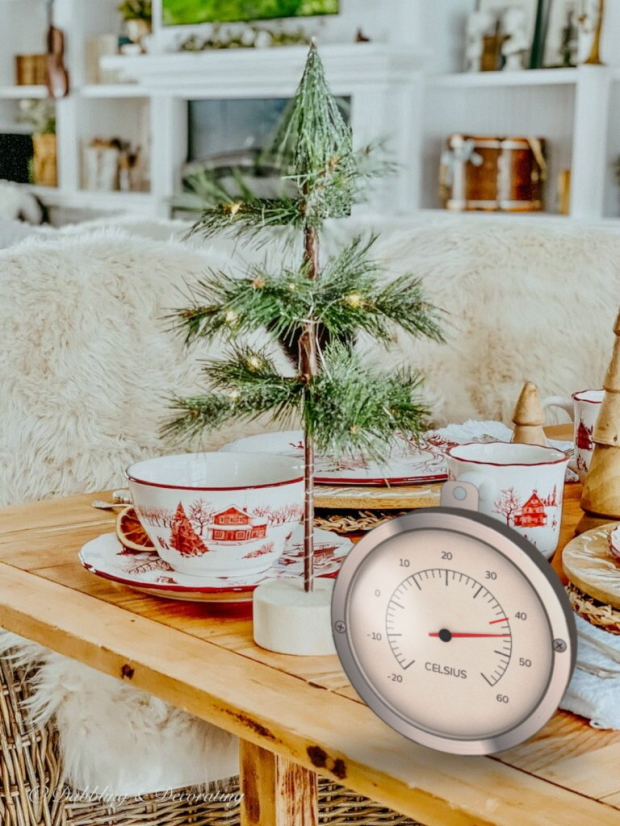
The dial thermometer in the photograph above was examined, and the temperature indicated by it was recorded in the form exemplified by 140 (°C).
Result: 44 (°C)
